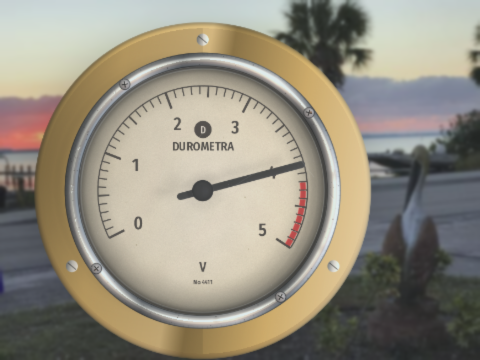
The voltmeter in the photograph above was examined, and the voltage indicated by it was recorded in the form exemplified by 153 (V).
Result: 4 (V)
